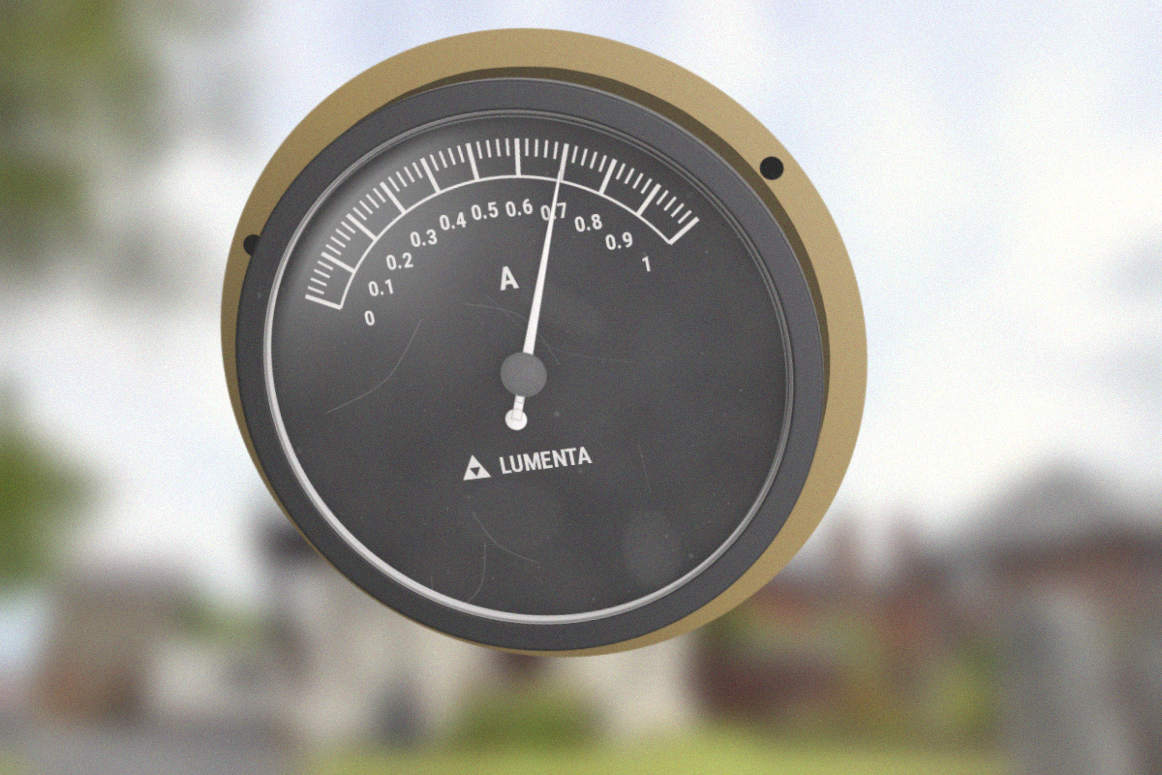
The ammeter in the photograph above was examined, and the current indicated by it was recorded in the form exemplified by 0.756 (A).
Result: 0.7 (A)
